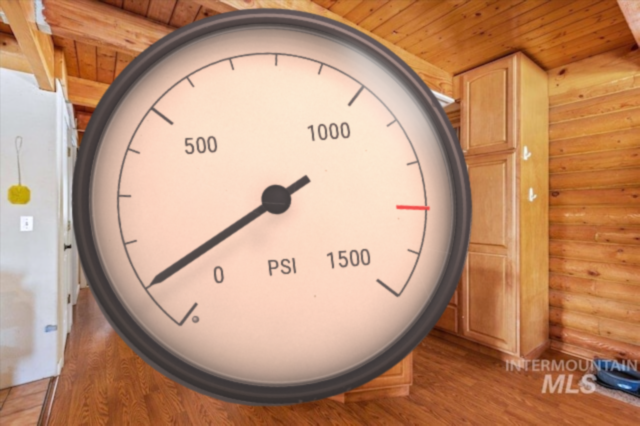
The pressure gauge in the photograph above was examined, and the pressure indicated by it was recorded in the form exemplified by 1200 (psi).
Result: 100 (psi)
